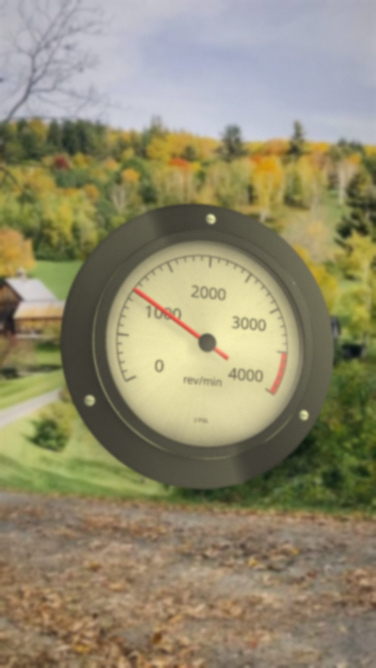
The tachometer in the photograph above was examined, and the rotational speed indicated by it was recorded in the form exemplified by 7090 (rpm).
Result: 1000 (rpm)
